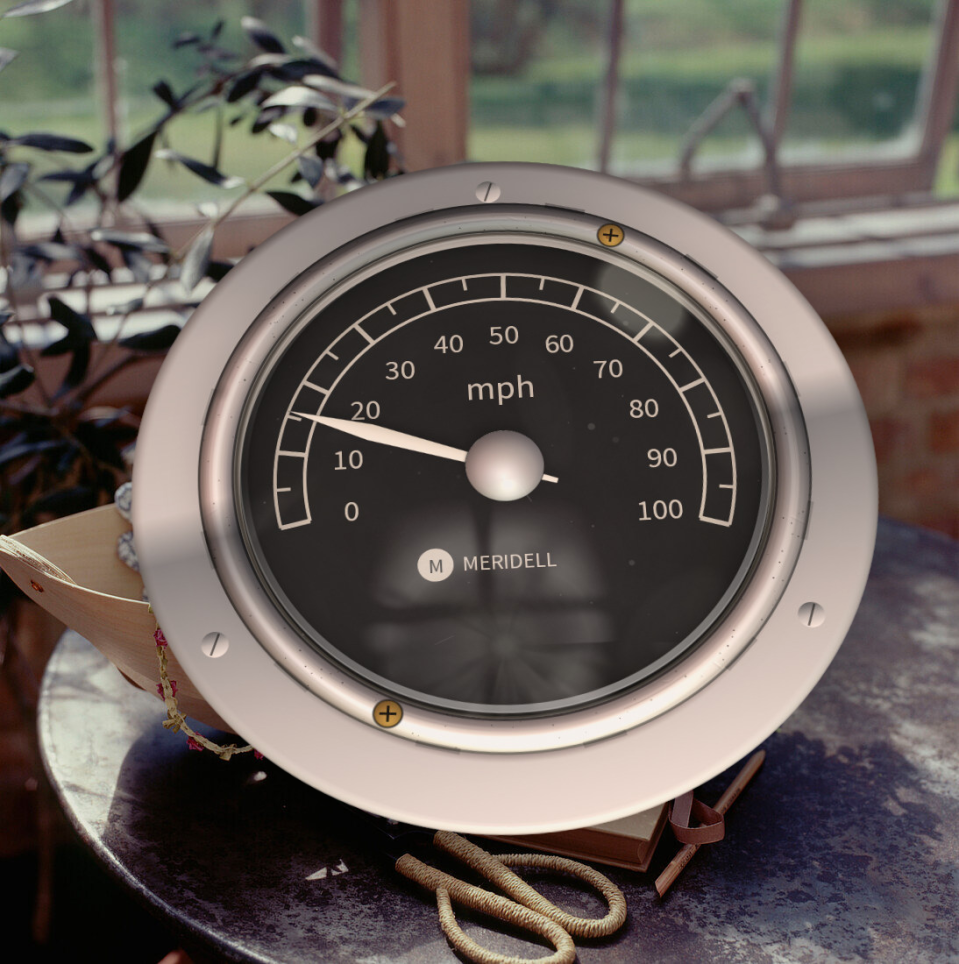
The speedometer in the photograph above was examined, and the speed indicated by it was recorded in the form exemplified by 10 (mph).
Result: 15 (mph)
